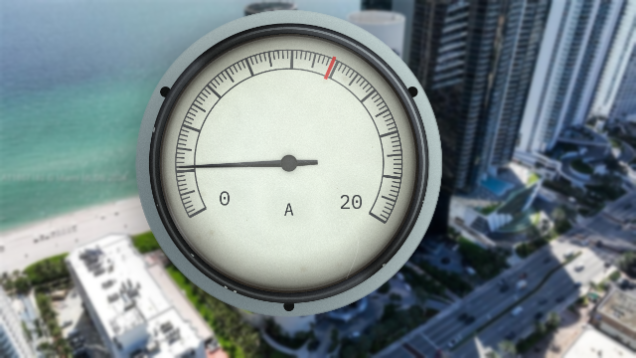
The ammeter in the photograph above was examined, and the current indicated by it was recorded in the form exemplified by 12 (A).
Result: 2.2 (A)
